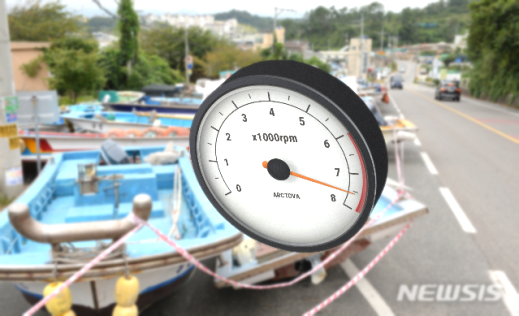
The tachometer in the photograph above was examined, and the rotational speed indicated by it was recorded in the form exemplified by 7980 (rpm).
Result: 7500 (rpm)
